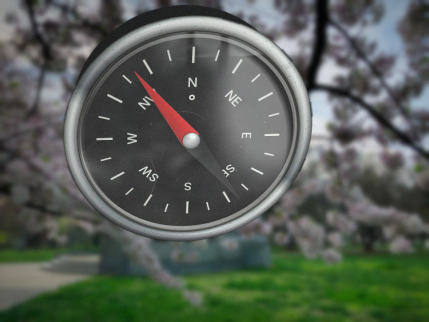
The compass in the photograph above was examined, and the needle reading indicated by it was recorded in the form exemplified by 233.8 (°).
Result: 322.5 (°)
